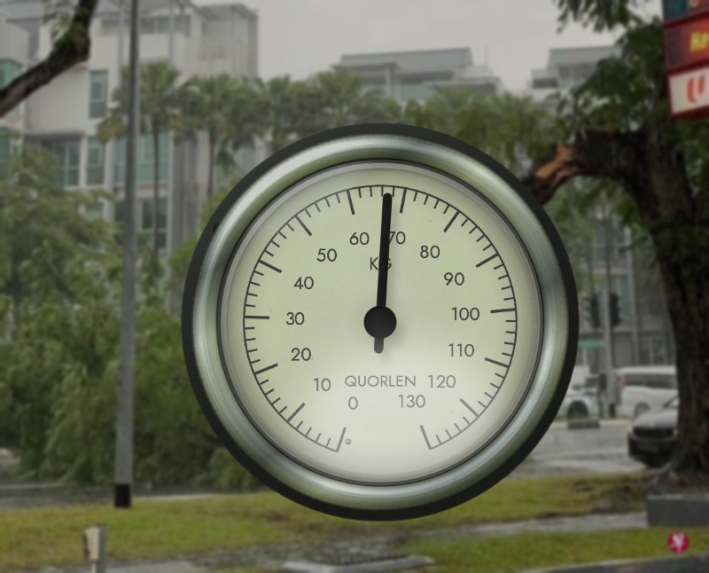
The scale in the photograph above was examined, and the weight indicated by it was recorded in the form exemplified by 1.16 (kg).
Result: 67 (kg)
